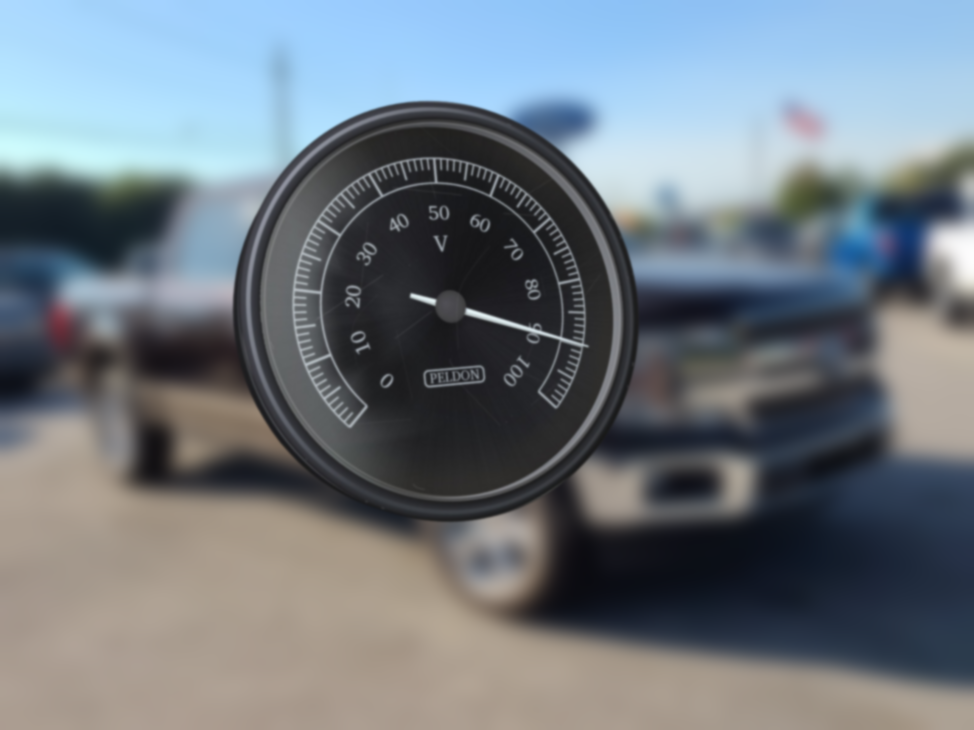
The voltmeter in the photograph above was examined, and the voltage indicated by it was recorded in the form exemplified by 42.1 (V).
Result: 90 (V)
